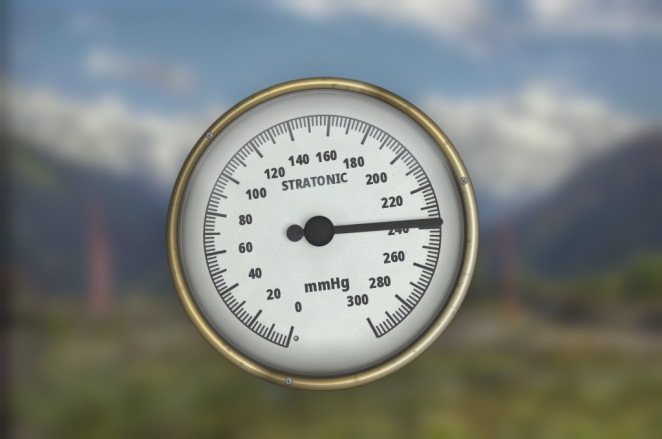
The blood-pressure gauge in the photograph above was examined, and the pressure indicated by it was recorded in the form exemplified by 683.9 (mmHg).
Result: 238 (mmHg)
